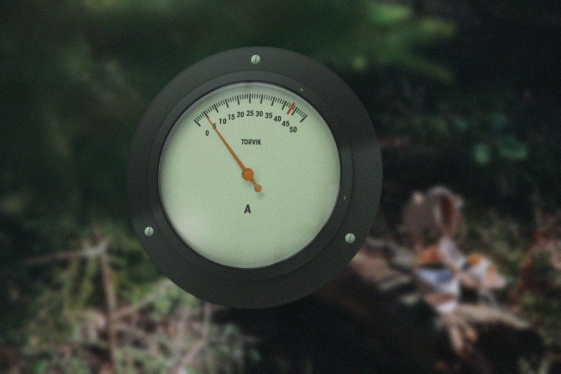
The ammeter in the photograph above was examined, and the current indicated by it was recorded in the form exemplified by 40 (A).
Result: 5 (A)
